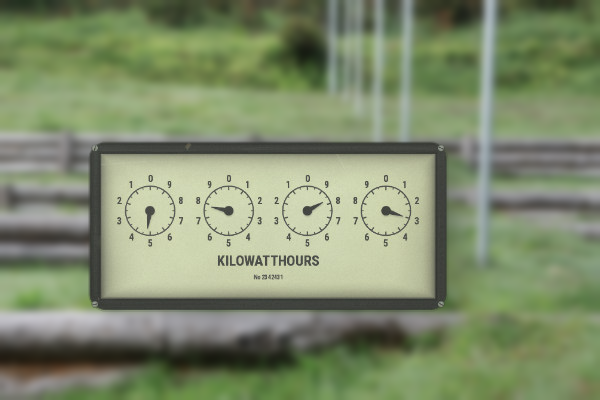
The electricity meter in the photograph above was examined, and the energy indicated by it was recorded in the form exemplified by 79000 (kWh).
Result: 4783 (kWh)
